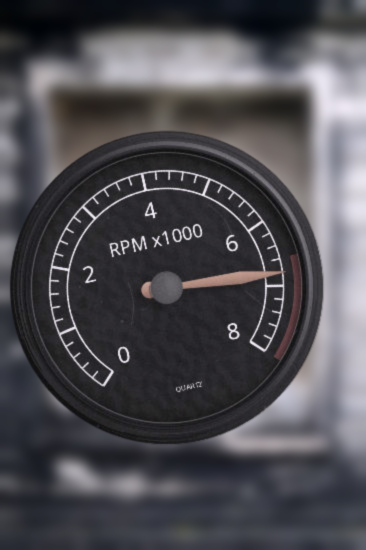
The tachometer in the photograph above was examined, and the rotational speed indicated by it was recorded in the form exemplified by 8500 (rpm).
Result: 6800 (rpm)
